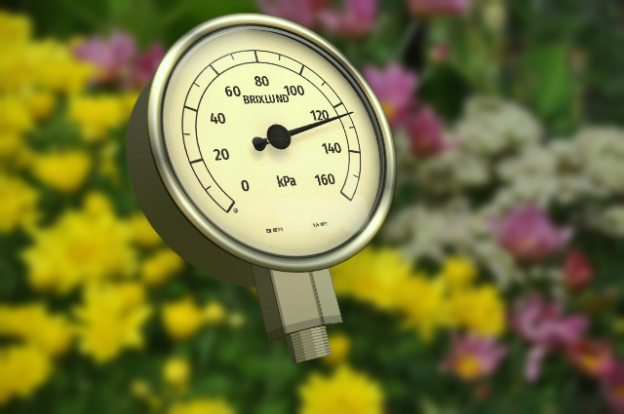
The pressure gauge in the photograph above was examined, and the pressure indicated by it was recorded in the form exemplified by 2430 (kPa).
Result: 125 (kPa)
